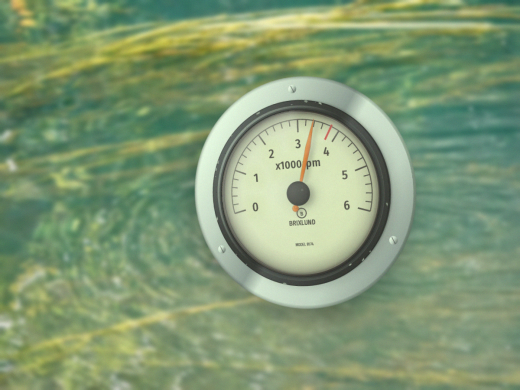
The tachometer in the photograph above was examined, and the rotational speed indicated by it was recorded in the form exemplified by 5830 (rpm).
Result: 3400 (rpm)
